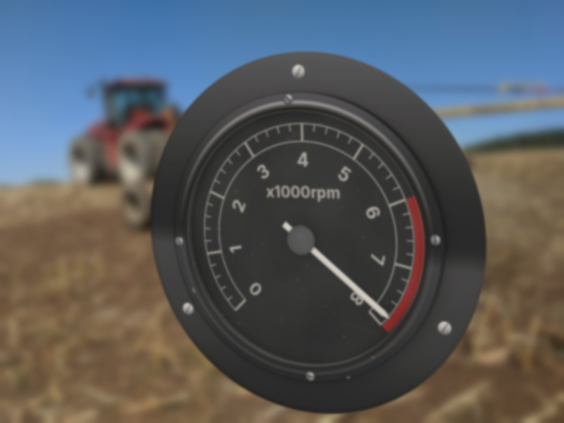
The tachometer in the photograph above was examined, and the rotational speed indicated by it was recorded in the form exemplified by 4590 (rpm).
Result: 7800 (rpm)
